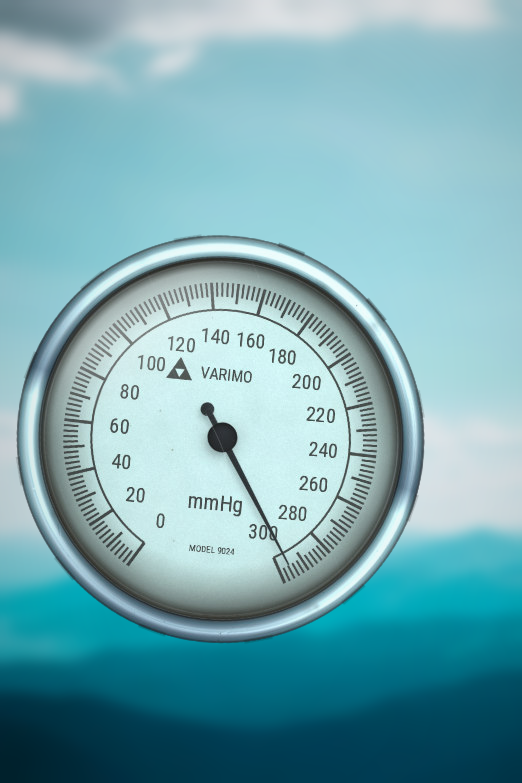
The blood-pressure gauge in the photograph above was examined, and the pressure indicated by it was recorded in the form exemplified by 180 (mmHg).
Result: 296 (mmHg)
